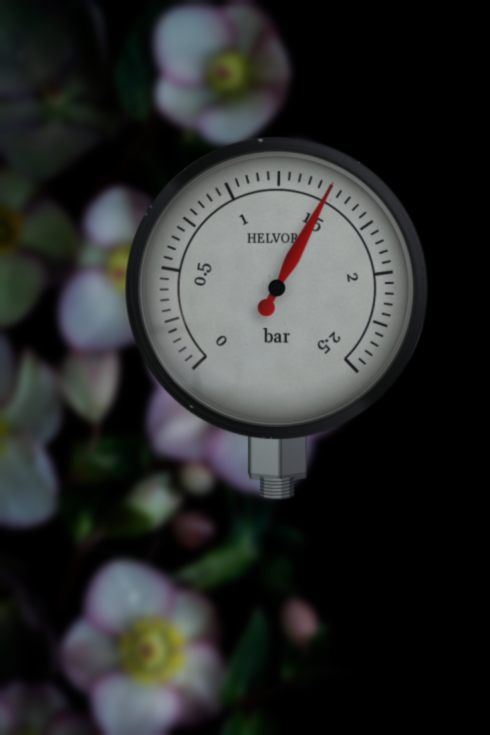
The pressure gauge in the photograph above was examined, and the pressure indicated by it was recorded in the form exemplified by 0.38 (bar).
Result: 1.5 (bar)
